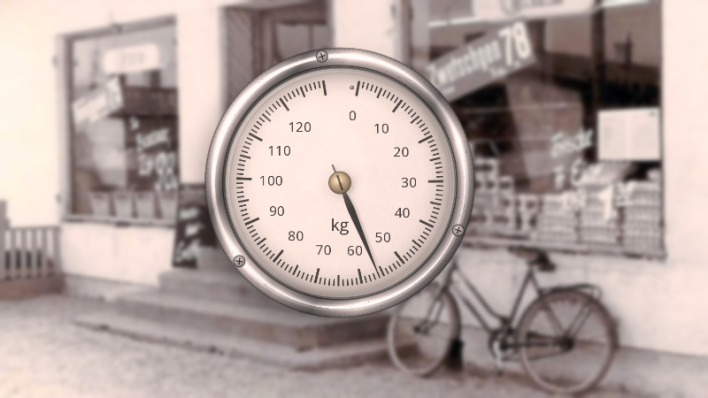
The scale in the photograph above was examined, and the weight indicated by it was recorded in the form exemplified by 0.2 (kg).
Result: 56 (kg)
